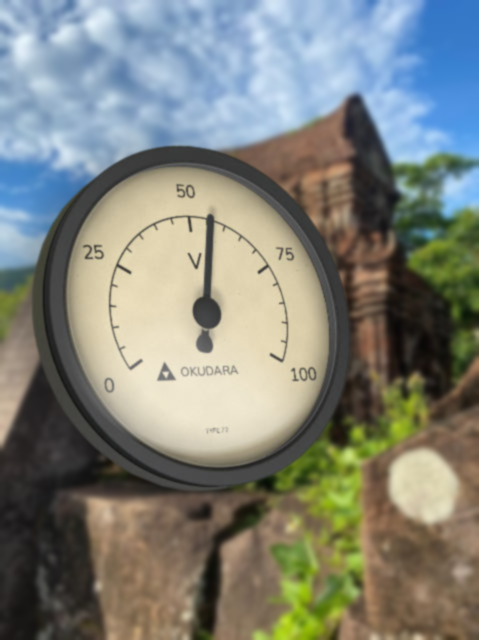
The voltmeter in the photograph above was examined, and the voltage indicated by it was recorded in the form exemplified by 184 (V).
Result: 55 (V)
